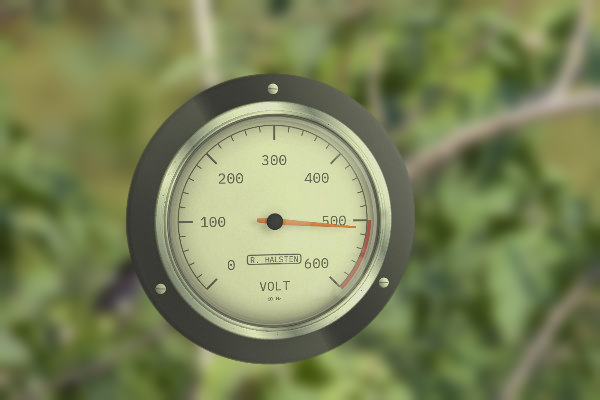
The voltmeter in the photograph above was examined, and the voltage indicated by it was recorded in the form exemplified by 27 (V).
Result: 510 (V)
